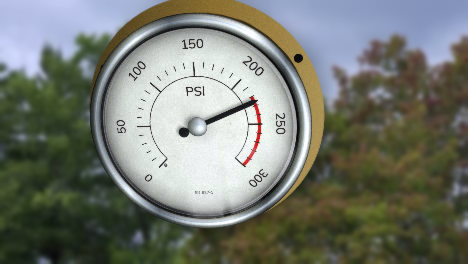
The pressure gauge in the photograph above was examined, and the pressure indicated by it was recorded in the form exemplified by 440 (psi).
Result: 225 (psi)
